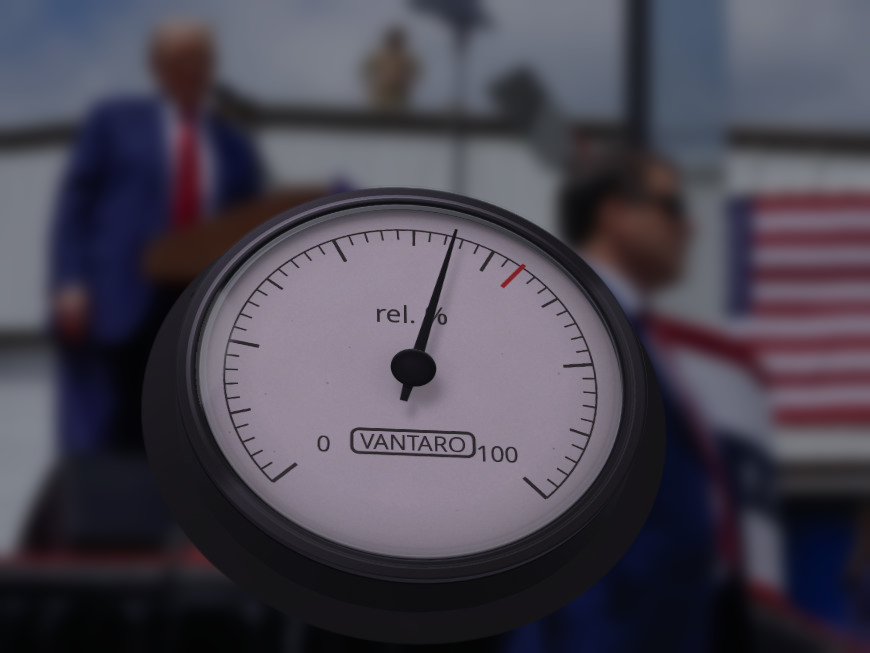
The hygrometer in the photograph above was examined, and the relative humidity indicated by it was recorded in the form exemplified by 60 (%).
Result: 55 (%)
